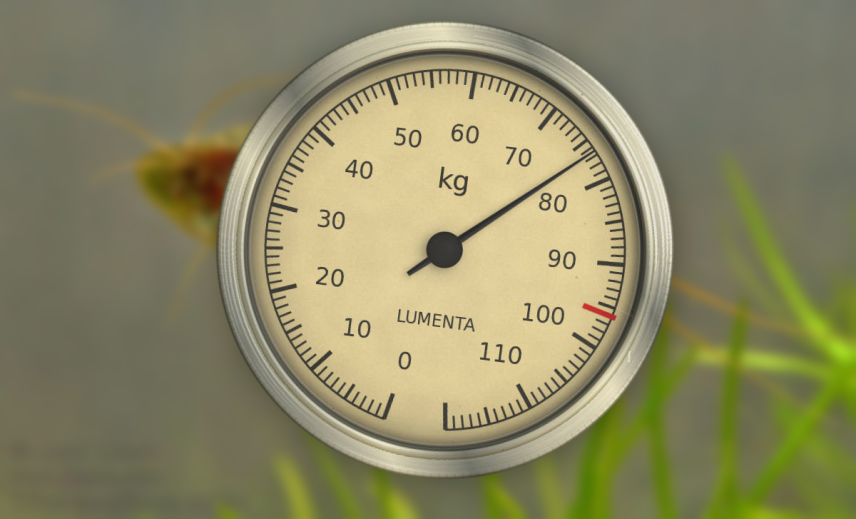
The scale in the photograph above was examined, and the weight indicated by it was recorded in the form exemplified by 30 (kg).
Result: 76.5 (kg)
